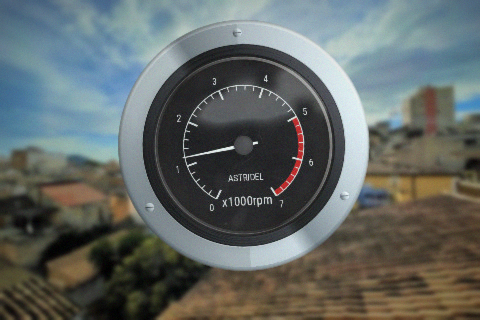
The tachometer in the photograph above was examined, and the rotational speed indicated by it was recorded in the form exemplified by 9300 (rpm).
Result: 1200 (rpm)
